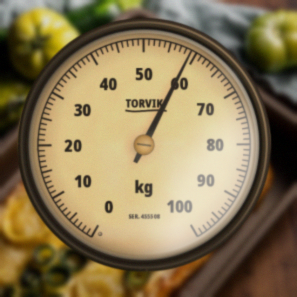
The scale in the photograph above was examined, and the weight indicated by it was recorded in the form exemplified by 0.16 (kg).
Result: 59 (kg)
